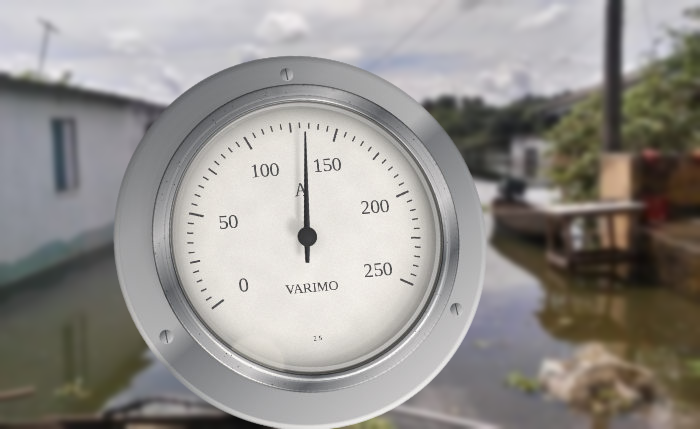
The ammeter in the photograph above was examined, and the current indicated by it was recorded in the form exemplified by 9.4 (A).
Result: 132.5 (A)
